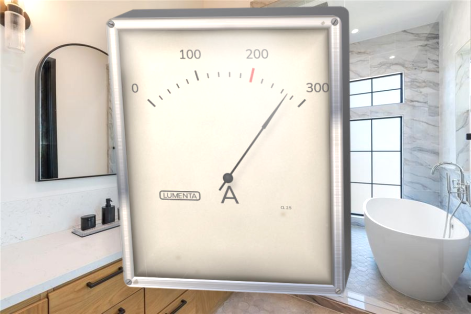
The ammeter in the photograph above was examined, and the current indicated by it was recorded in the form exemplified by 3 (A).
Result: 270 (A)
